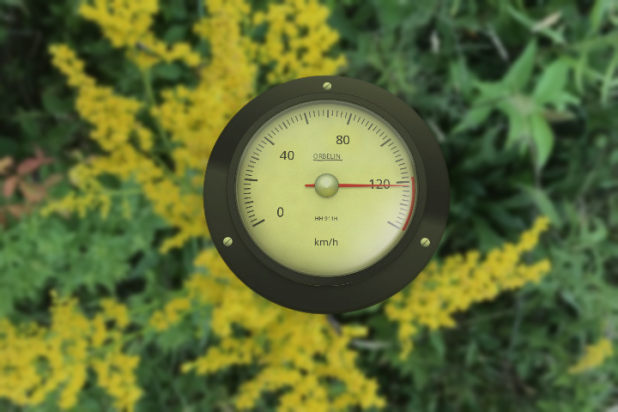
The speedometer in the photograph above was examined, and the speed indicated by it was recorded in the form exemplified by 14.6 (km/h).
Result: 122 (km/h)
